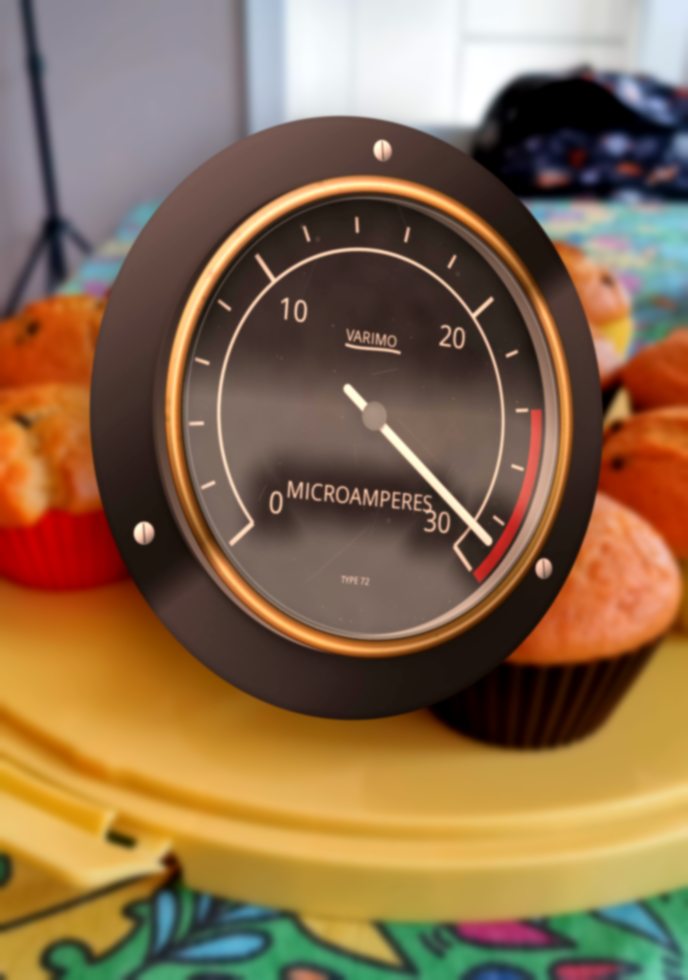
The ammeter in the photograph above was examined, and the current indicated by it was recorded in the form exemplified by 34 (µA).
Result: 29 (µA)
